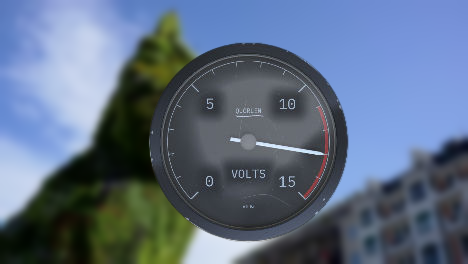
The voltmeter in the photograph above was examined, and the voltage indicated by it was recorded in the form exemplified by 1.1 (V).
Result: 13 (V)
